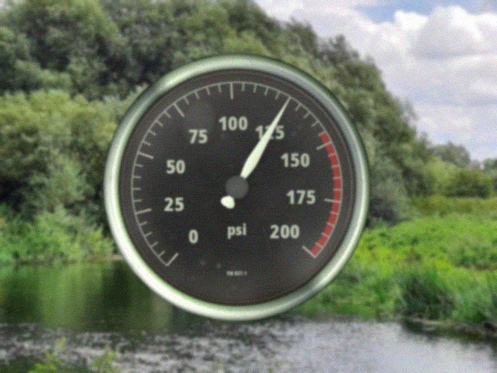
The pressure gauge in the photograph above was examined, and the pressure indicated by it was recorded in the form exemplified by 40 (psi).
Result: 125 (psi)
